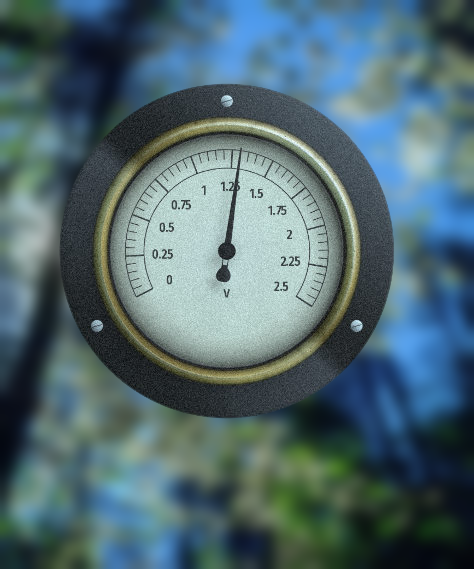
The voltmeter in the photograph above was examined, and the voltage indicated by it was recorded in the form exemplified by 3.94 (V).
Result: 1.3 (V)
